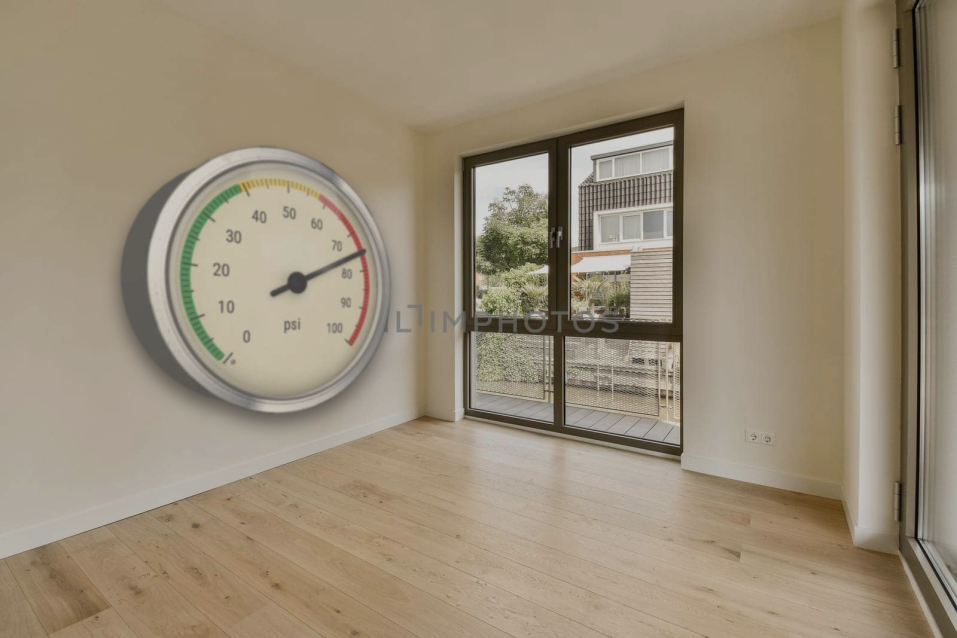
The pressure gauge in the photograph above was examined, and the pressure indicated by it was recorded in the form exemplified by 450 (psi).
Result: 75 (psi)
